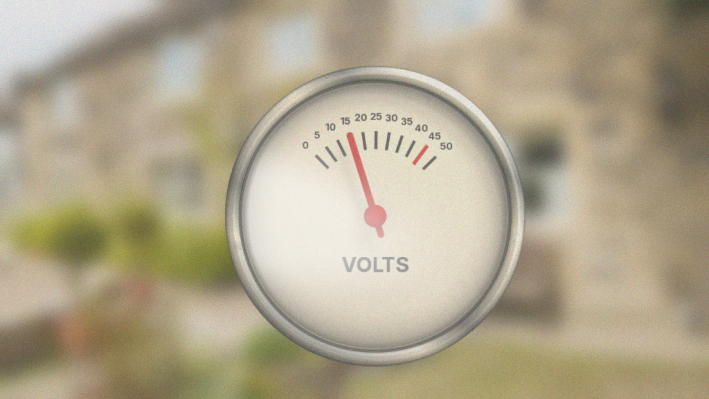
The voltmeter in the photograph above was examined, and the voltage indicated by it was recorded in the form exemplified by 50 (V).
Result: 15 (V)
